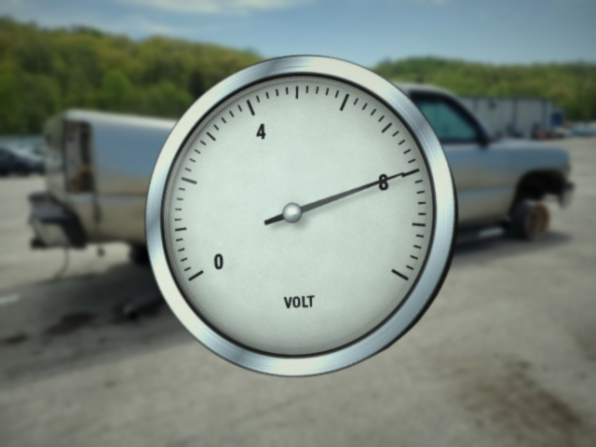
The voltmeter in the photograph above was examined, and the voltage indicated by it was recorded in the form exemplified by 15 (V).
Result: 8 (V)
